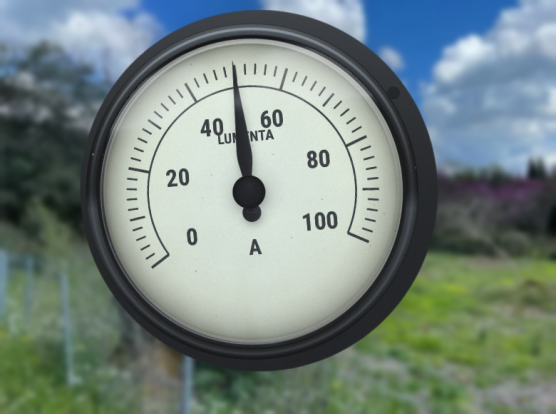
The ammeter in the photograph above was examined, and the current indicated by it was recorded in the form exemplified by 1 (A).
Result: 50 (A)
